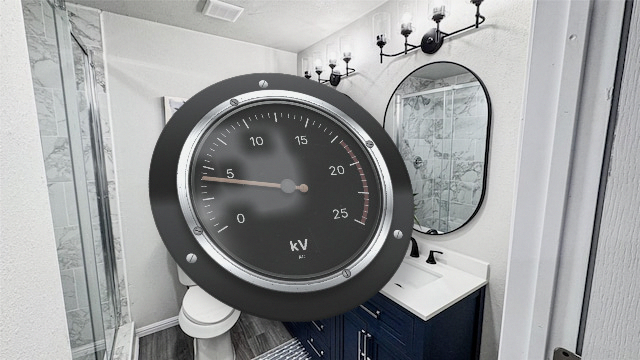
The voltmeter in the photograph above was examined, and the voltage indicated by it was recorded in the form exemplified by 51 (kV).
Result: 4 (kV)
